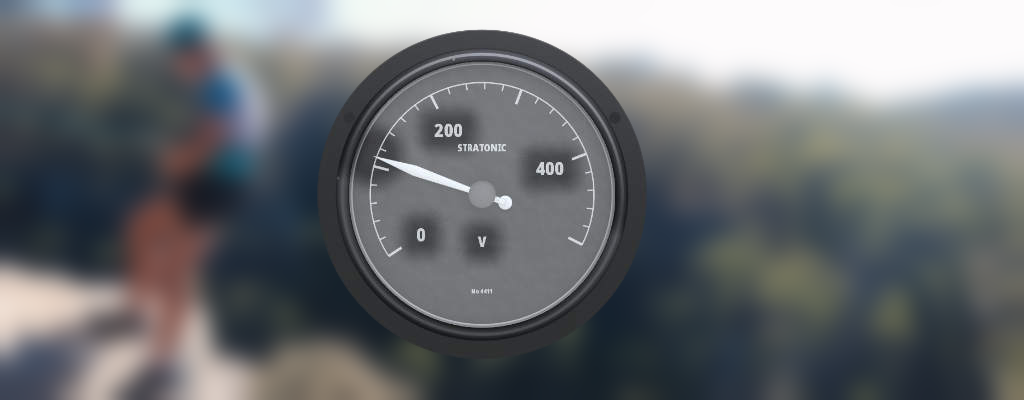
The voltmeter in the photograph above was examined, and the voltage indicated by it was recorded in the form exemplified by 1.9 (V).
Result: 110 (V)
